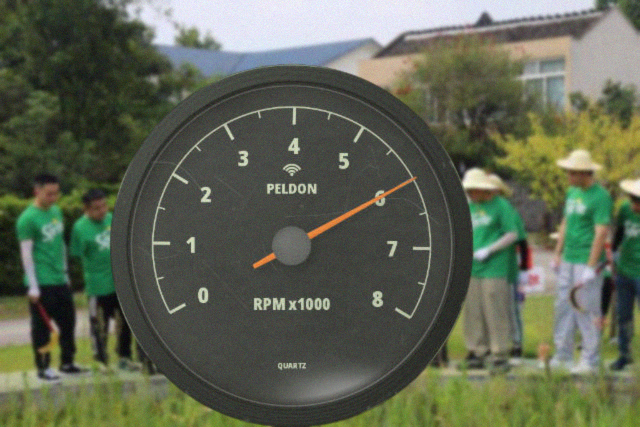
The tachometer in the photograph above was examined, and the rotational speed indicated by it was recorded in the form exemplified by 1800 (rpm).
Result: 6000 (rpm)
